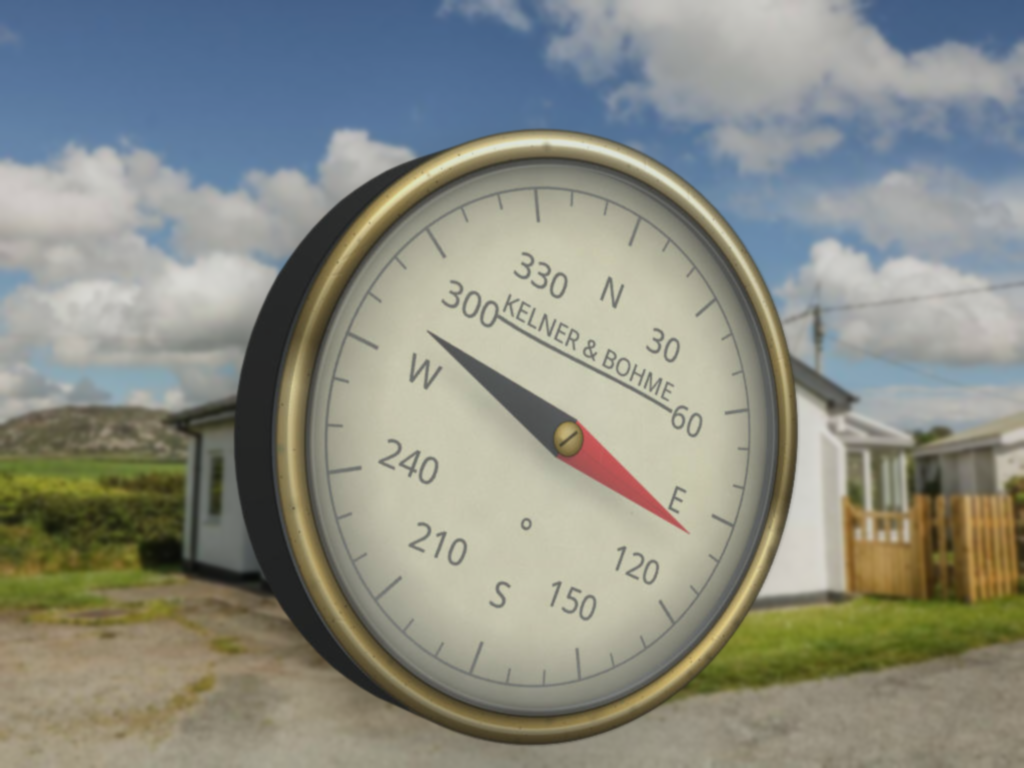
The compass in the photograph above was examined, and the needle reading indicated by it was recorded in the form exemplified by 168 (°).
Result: 100 (°)
